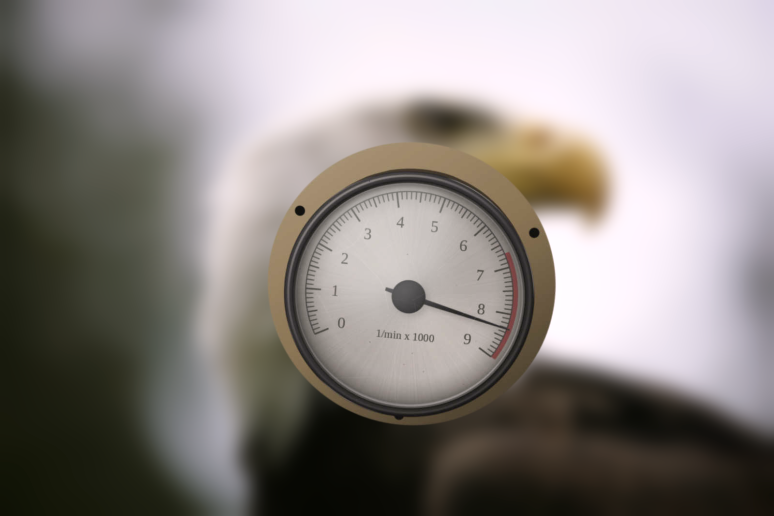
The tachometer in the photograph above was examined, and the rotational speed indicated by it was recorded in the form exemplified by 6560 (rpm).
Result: 8300 (rpm)
